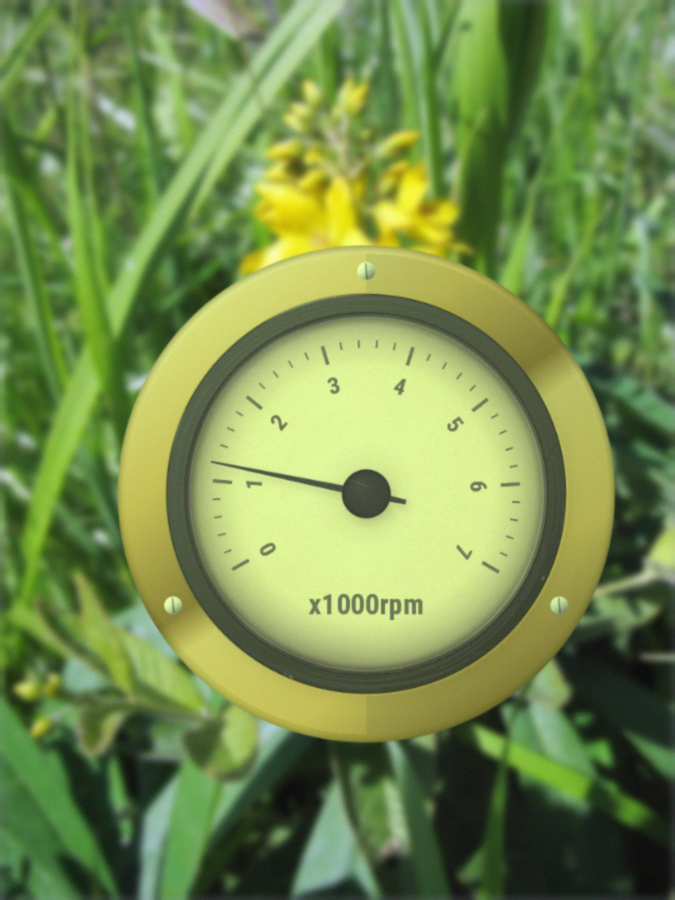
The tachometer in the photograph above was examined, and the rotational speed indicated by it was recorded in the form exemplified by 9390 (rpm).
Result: 1200 (rpm)
